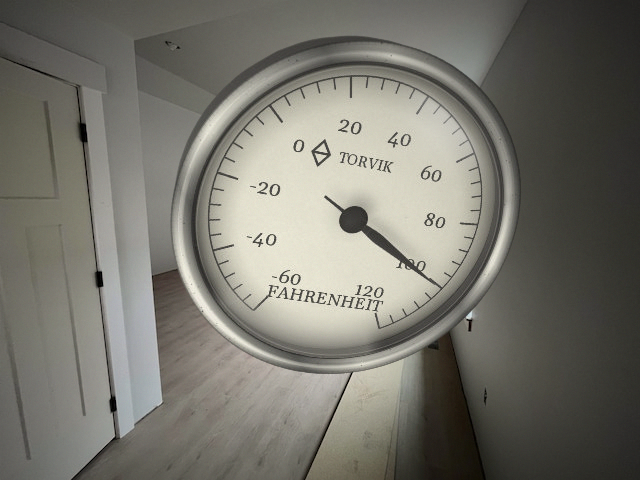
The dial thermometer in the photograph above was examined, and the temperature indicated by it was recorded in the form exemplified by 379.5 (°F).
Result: 100 (°F)
